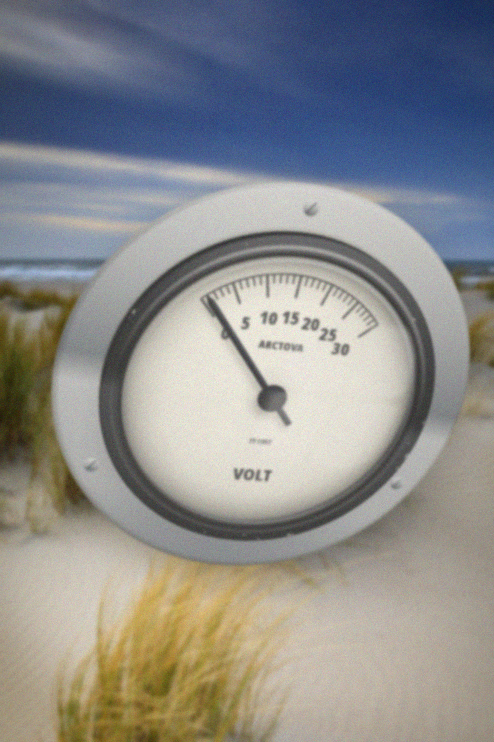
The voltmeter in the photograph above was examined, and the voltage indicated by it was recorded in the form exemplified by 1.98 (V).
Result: 1 (V)
